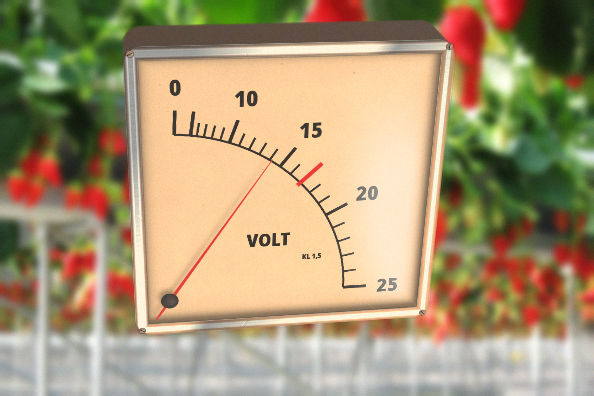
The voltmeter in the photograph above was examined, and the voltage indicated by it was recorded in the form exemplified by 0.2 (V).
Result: 14 (V)
